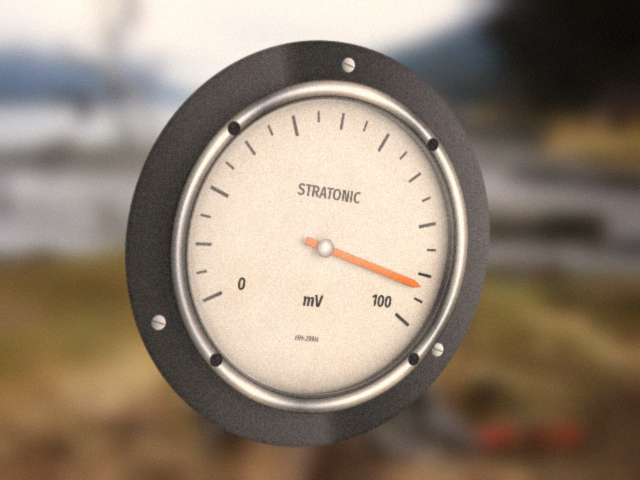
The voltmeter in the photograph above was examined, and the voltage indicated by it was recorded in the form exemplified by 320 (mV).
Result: 92.5 (mV)
